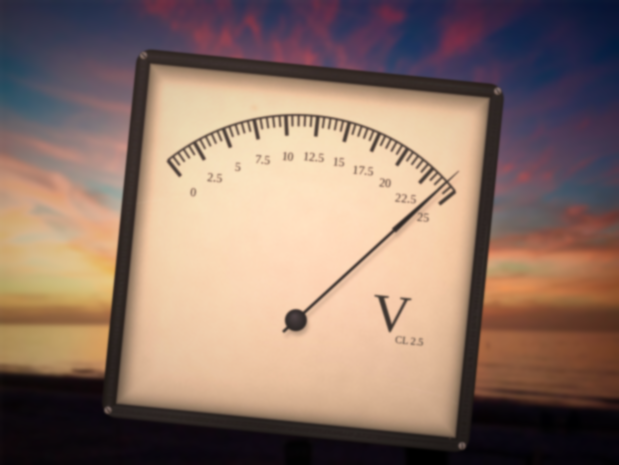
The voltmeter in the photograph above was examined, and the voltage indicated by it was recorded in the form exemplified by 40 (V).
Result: 24 (V)
